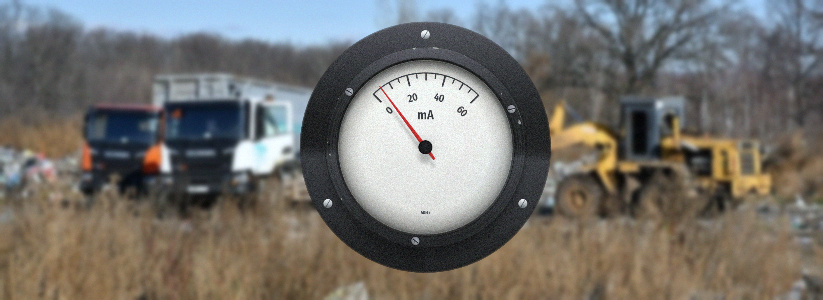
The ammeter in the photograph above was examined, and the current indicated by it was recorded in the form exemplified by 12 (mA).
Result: 5 (mA)
